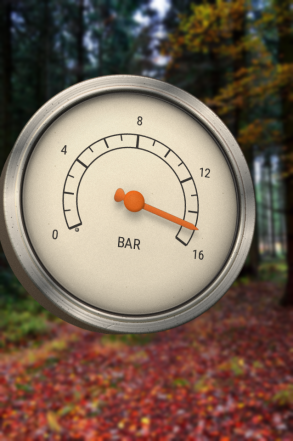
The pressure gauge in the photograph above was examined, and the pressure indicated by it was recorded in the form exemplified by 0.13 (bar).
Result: 15 (bar)
